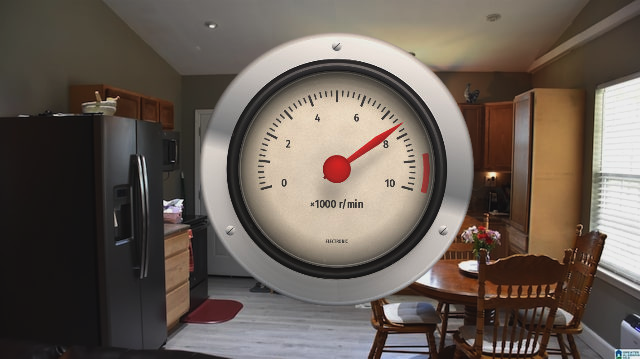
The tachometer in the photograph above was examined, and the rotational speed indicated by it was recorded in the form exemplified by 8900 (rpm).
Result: 7600 (rpm)
